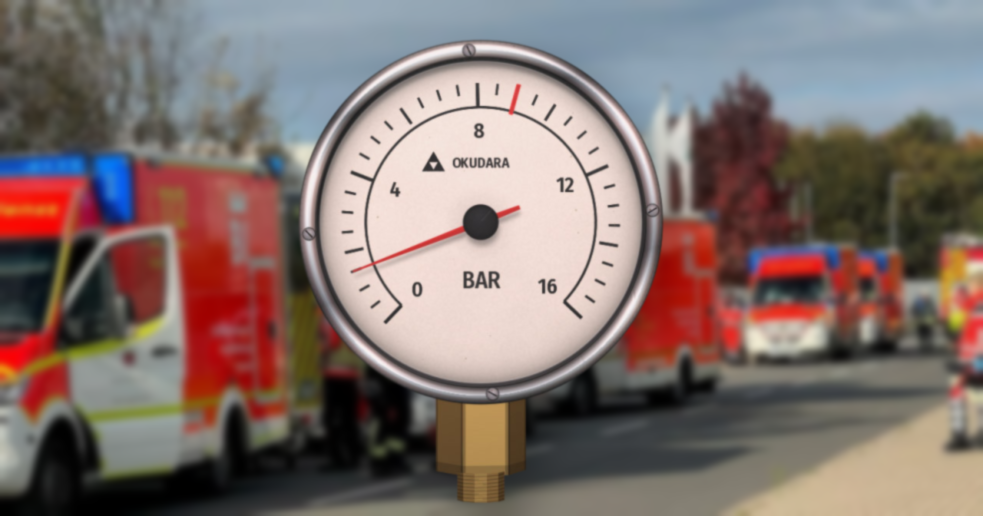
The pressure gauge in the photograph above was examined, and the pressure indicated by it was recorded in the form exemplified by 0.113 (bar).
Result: 1.5 (bar)
